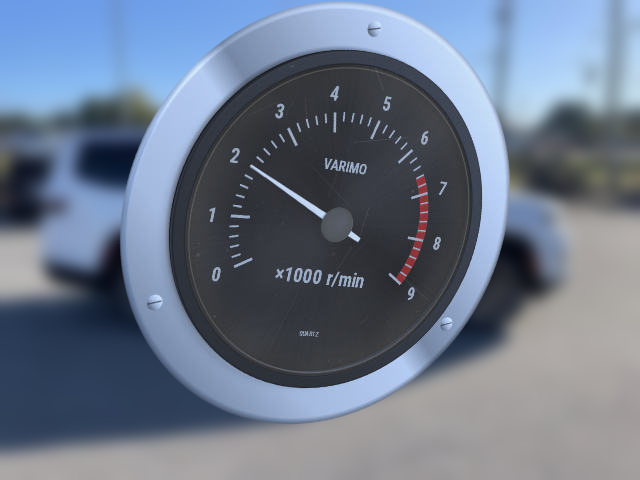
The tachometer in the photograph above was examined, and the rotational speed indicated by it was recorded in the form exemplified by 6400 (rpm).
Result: 2000 (rpm)
